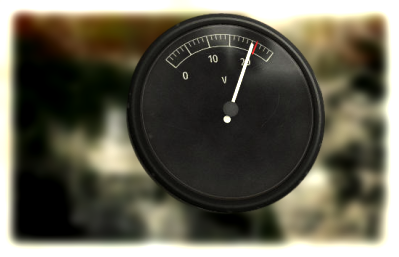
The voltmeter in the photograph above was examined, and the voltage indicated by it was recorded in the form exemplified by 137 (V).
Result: 20 (V)
